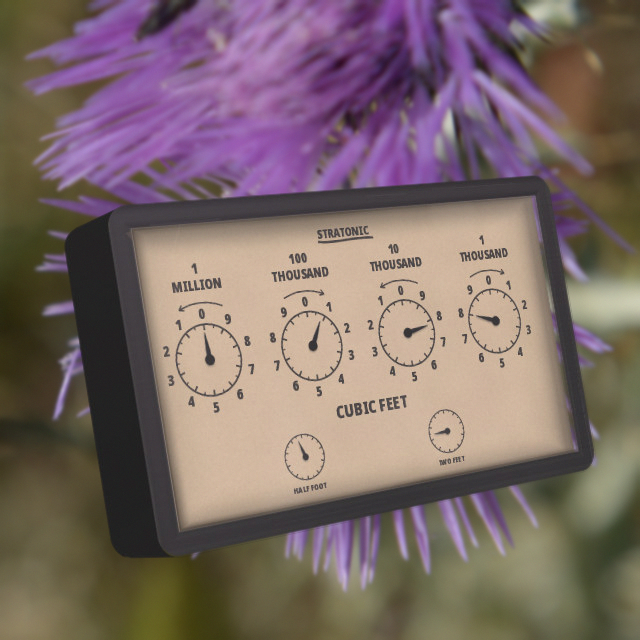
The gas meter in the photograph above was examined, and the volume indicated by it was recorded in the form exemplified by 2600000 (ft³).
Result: 7800 (ft³)
